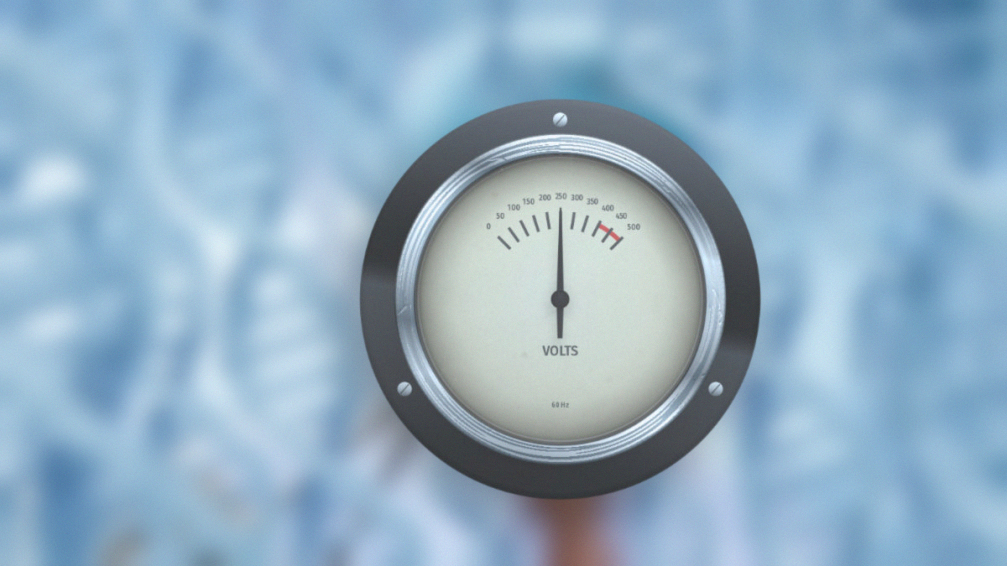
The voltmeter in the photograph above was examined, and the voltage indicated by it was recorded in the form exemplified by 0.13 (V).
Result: 250 (V)
